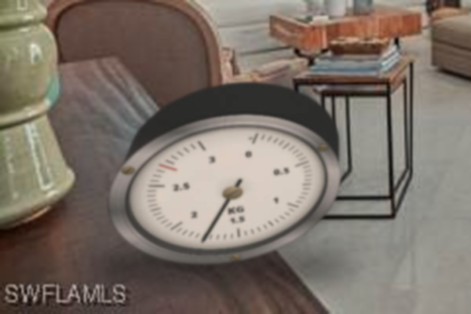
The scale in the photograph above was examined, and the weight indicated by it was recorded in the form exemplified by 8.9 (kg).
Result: 1.75 (kg)
